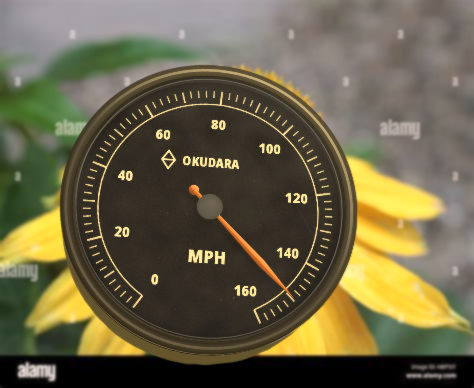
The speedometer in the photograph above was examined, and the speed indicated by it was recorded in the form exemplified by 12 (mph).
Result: 150 (mph)
